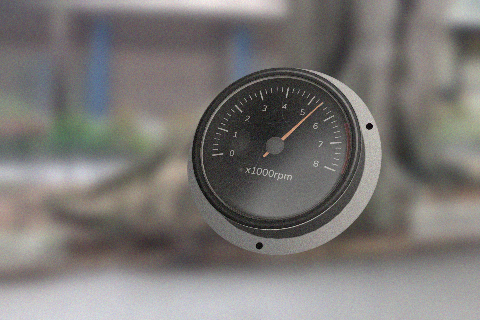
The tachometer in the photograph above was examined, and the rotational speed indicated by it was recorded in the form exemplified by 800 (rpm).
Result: 5400 (rpm)
